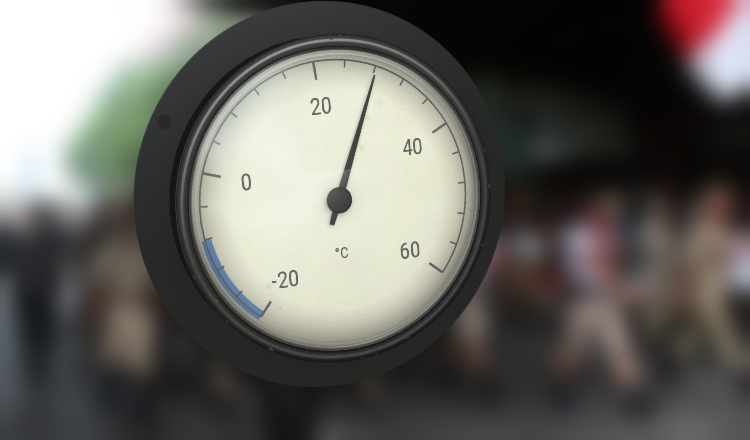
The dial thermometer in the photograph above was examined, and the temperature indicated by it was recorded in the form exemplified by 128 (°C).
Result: 28 (°C)
